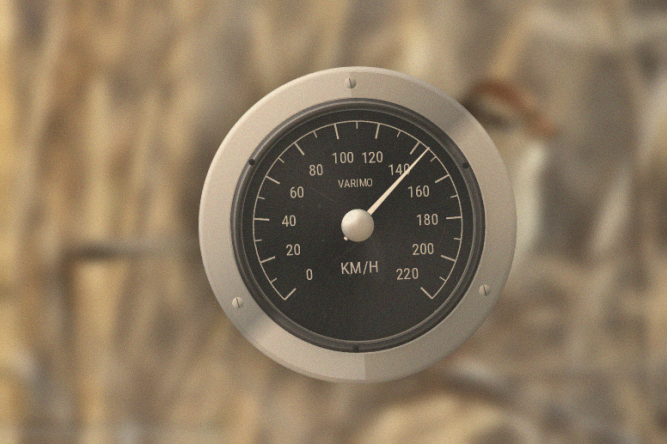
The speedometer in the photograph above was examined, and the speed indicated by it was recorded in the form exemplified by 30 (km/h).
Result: 145 (km/h)
